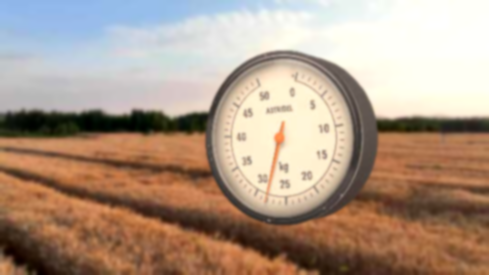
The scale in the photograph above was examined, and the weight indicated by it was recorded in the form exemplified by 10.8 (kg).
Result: 28 (kg)
